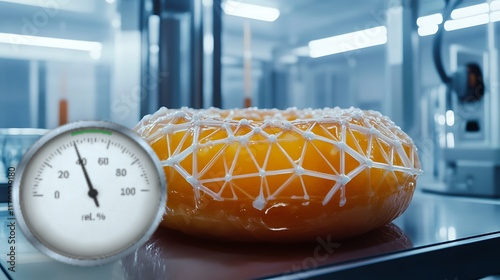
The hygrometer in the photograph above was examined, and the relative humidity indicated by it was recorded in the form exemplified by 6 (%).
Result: 40 (%)
